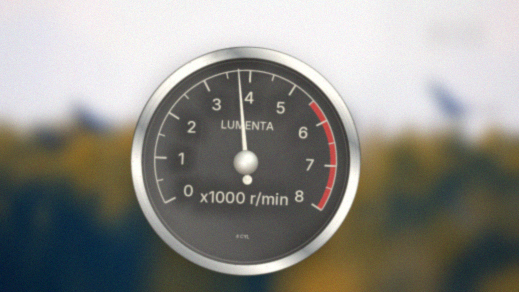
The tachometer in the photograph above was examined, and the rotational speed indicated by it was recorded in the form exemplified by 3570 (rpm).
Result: 3750 (rpm)
